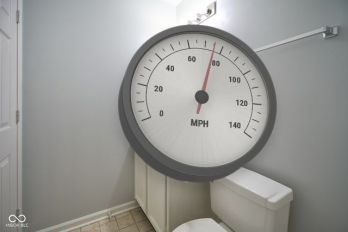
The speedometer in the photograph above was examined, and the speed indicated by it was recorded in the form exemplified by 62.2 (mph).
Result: 75 (mph)
